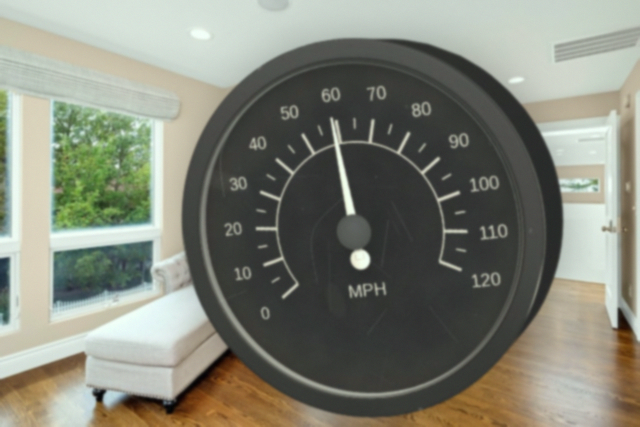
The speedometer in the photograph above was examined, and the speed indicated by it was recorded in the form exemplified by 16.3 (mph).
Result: 60 (mph)
